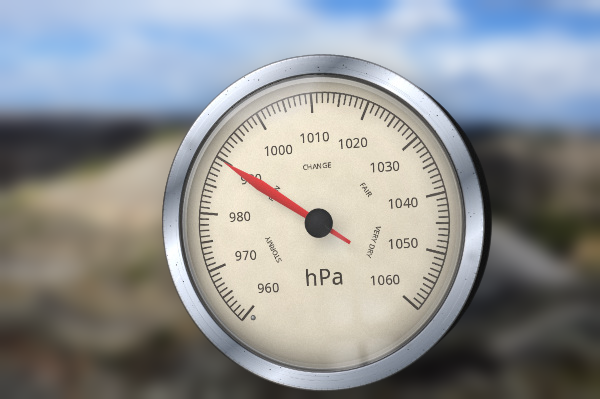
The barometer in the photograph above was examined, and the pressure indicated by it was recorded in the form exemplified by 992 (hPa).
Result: 990 (hPa)
